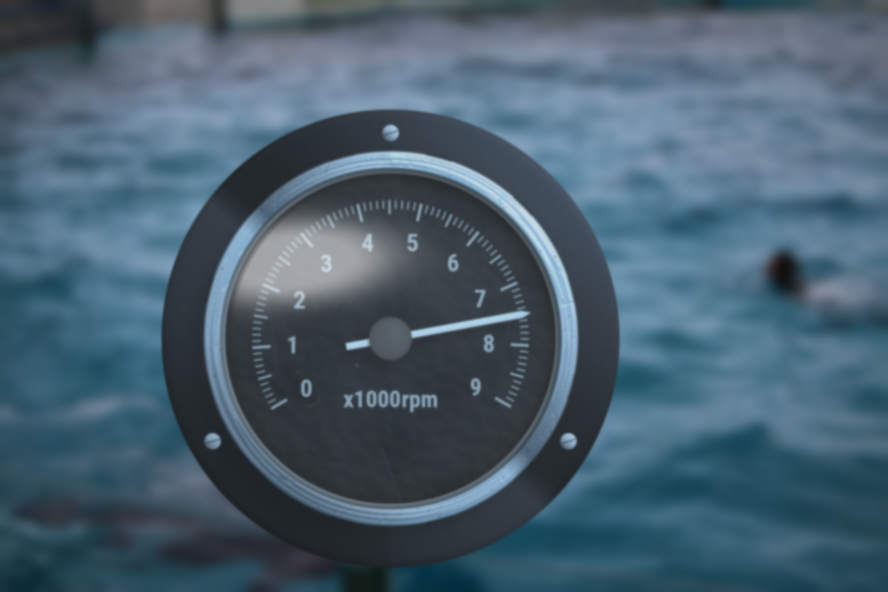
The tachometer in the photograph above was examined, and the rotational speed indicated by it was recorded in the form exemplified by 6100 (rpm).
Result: 7500 (rpm)
